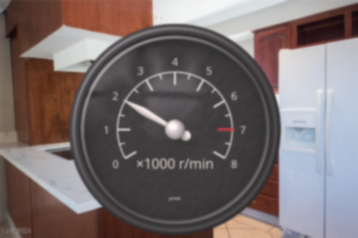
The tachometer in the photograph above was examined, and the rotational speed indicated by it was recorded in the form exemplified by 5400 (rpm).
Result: 2000 (rpm)
